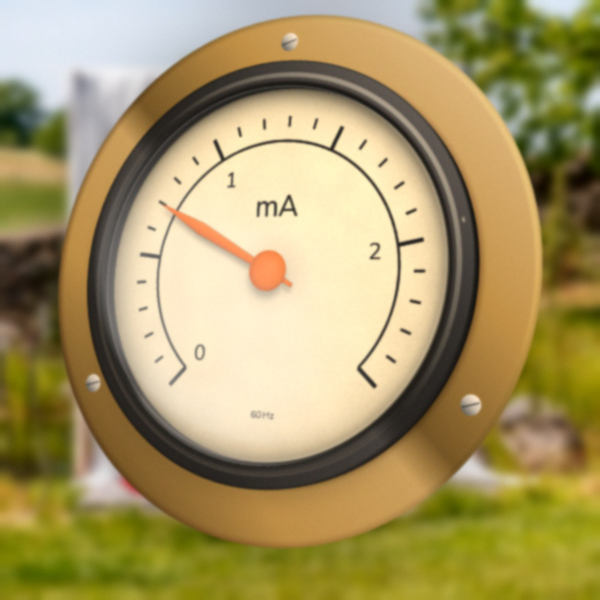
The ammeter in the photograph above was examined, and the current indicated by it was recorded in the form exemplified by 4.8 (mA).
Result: 0.7 (mA)
